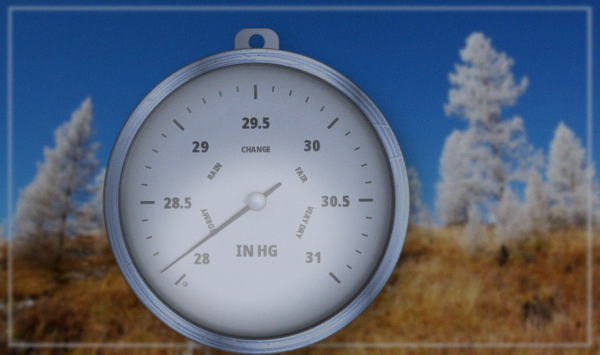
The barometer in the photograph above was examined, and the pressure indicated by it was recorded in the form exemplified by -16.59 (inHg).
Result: 28.1 (inHg)
